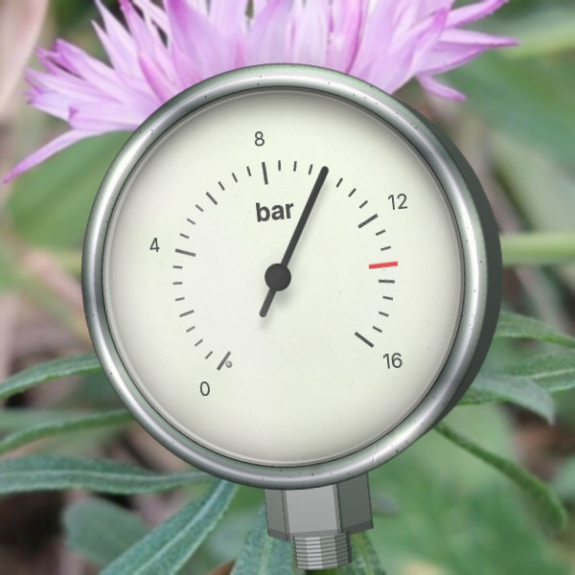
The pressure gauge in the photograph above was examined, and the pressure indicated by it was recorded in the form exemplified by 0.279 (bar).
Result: 10 (bar)
